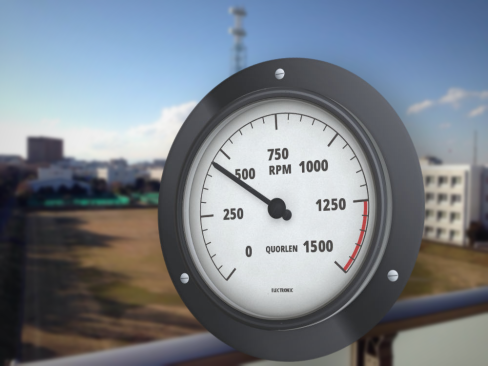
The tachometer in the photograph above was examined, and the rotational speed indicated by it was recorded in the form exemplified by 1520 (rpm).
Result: 450 (rpm)
